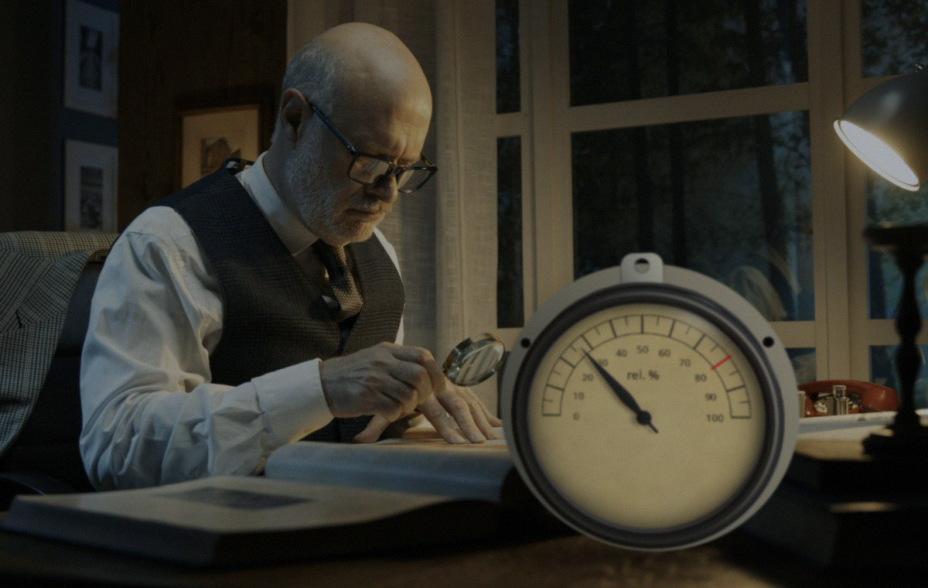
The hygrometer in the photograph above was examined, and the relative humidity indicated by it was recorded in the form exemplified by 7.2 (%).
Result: 27.5 (%)
